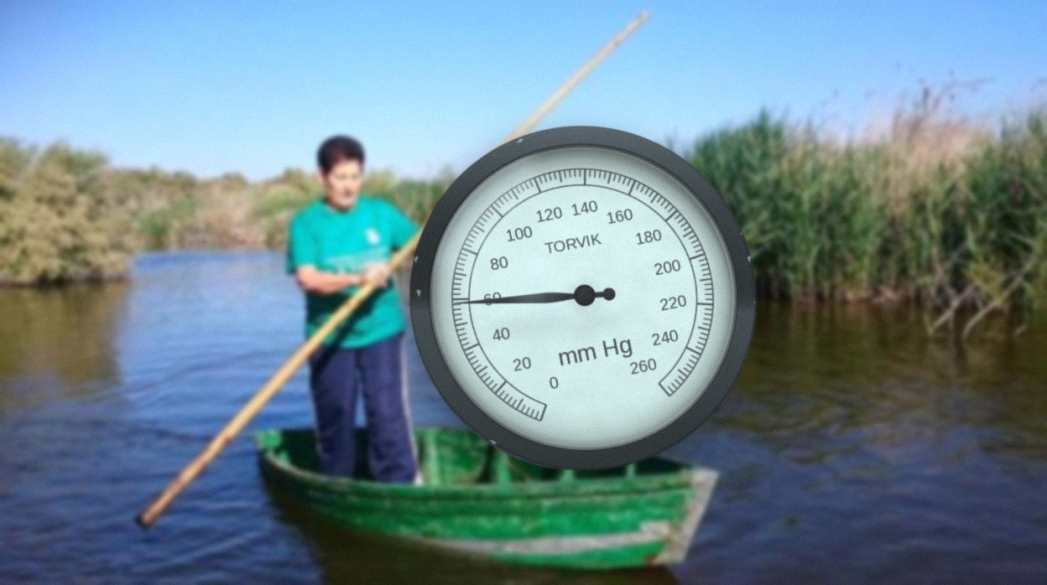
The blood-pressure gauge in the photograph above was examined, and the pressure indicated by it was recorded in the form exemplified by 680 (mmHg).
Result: 58 (mmHg)
